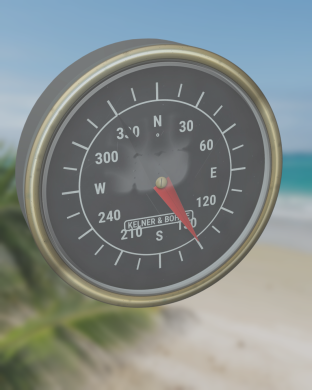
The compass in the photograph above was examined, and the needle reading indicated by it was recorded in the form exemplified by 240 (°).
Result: 150 (°)
